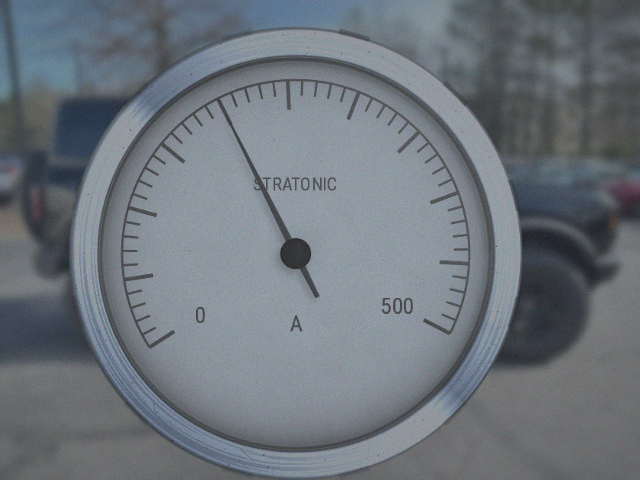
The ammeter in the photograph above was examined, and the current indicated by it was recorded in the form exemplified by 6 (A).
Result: 200 (A)
